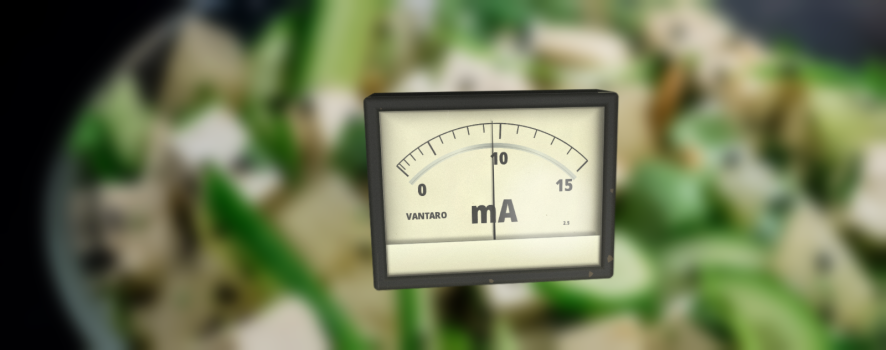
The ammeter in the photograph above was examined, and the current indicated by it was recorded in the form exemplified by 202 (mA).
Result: 9.5 (mA)
